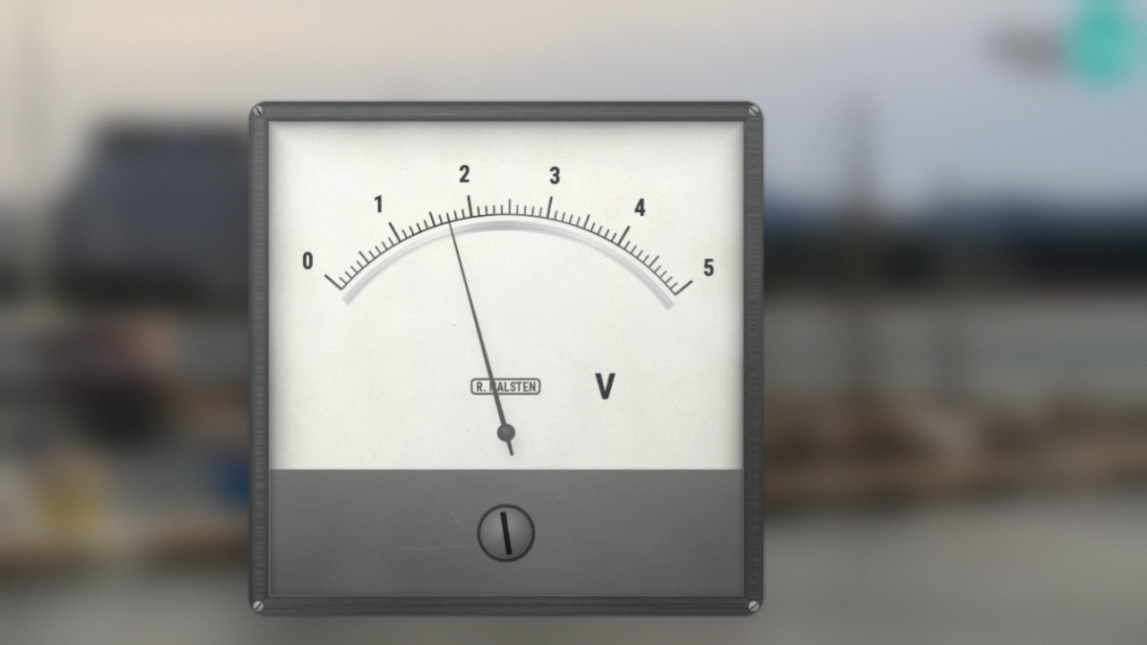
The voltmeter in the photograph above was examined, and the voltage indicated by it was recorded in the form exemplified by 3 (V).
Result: 1.7 (V)
